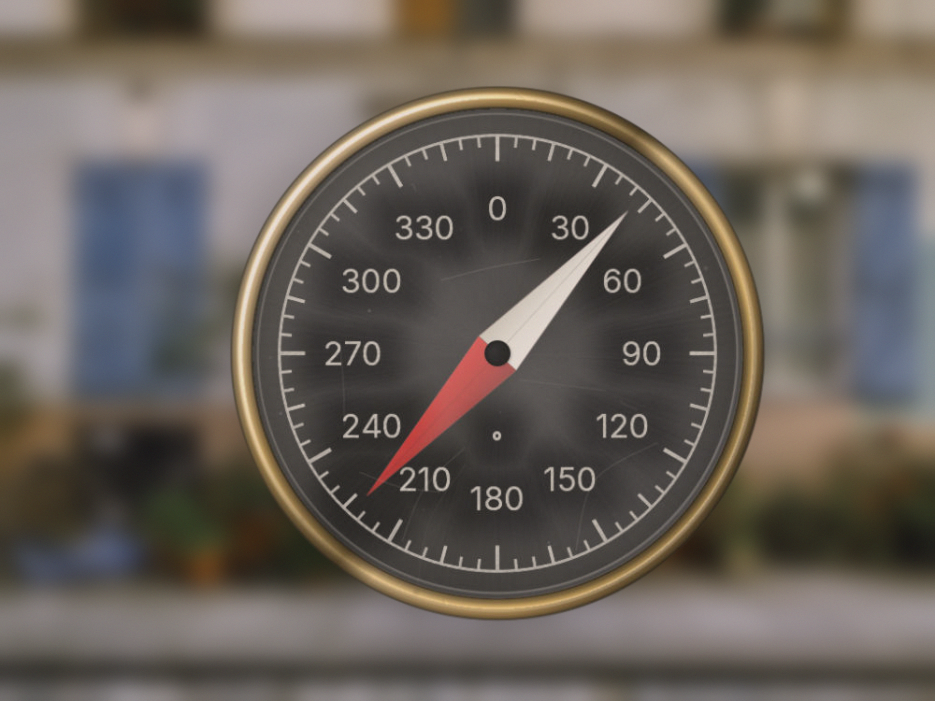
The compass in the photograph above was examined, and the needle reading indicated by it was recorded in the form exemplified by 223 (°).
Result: 222.5 (°)
